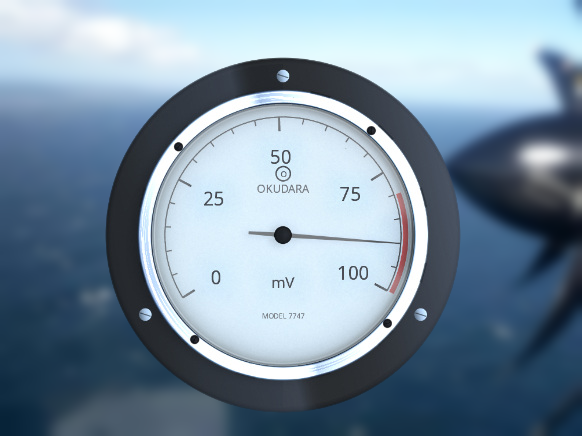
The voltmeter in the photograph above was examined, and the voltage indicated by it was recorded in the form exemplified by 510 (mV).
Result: 90 (mV)
